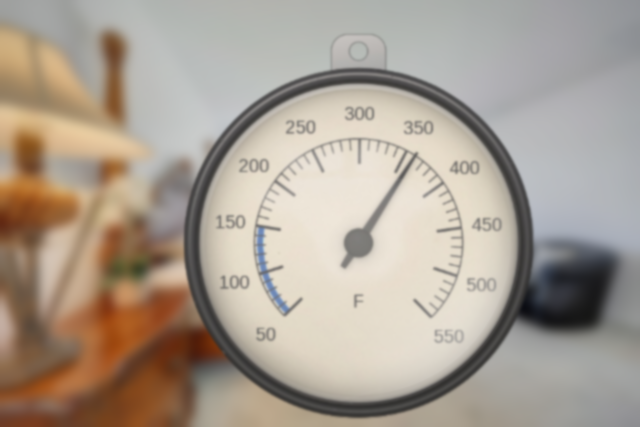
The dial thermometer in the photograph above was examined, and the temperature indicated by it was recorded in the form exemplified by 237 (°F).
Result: 360 (°F)
